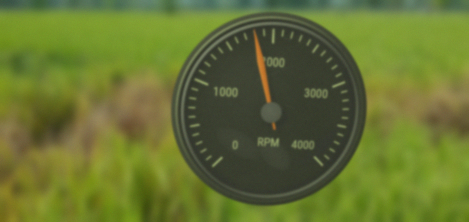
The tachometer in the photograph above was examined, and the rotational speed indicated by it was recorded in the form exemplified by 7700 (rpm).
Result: 1800 (rpm)
